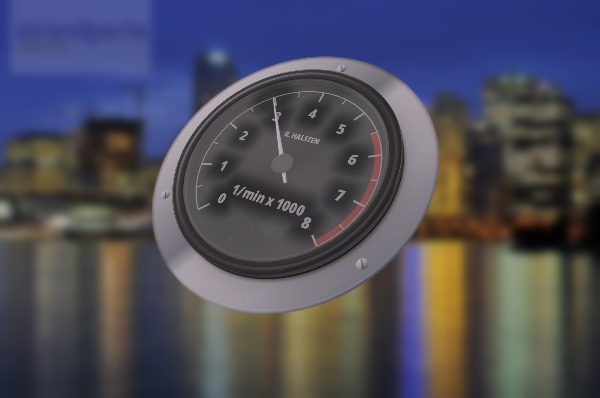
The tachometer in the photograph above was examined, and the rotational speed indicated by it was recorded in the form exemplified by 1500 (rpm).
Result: 3000 (rpm)
